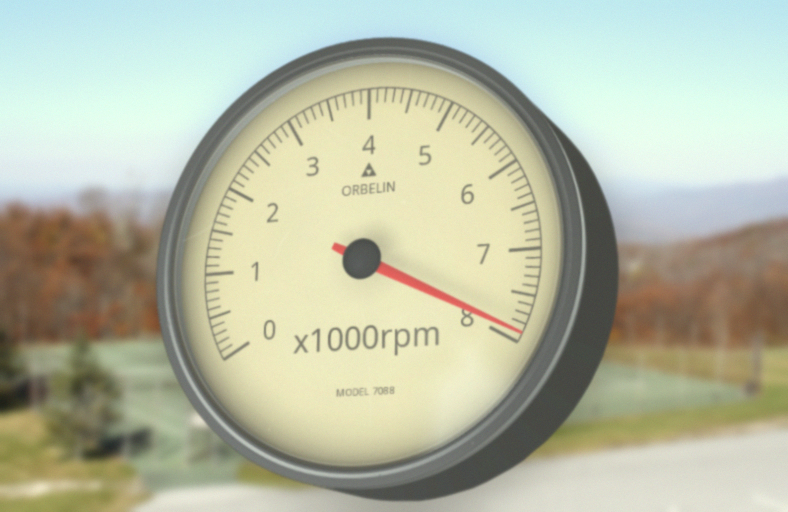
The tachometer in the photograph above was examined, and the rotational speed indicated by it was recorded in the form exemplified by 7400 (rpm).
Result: 7900 (rpm)
